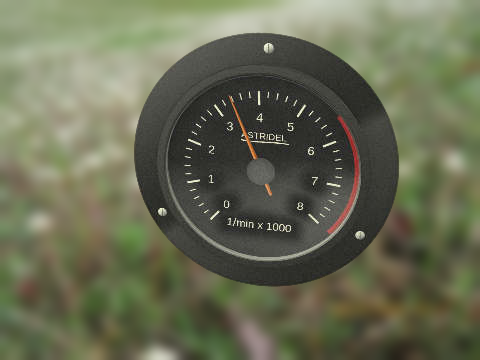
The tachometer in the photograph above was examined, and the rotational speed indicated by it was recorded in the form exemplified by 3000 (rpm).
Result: 3400 (rpm)
